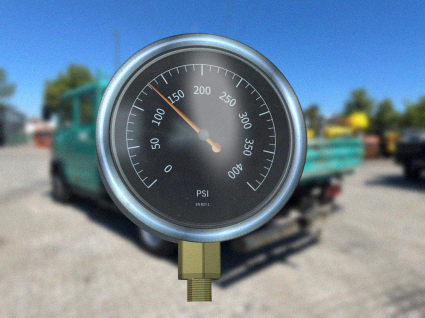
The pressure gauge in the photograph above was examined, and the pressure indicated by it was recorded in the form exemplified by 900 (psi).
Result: 130 (psi)
